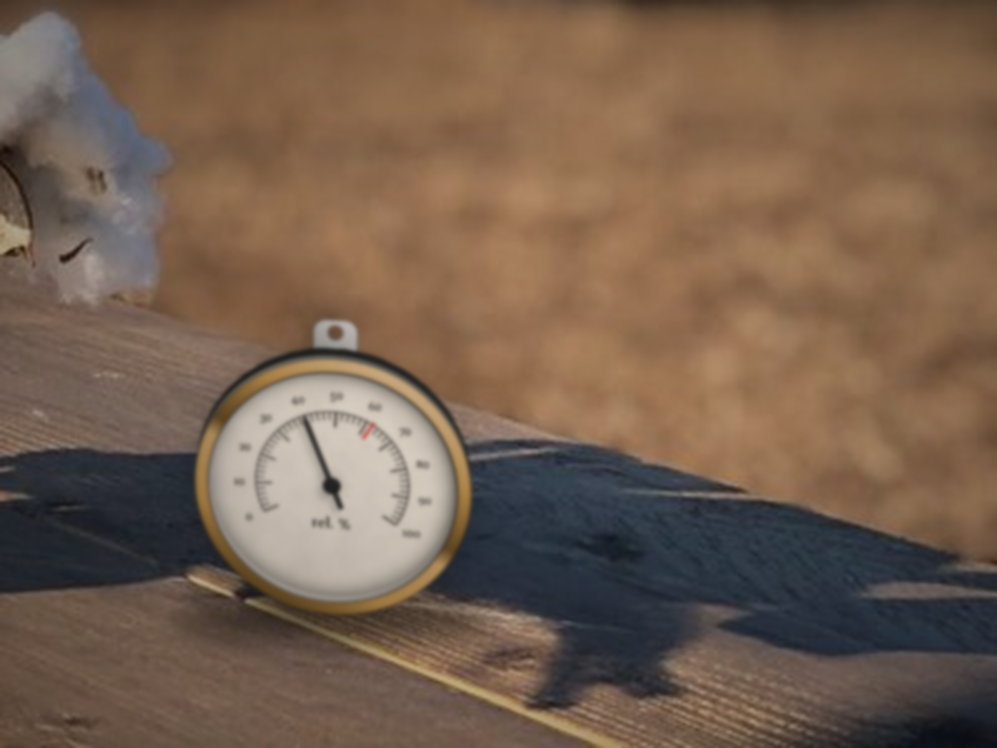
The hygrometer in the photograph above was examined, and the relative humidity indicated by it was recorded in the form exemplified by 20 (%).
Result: 40 (%)
